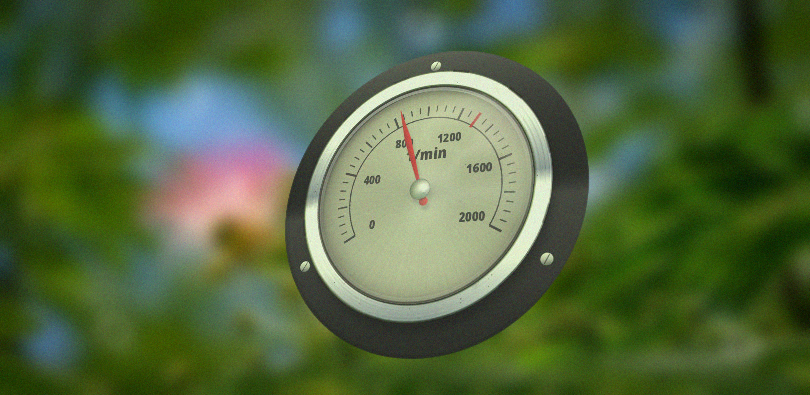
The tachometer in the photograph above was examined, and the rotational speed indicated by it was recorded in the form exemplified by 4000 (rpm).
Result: 850 (rpm)
